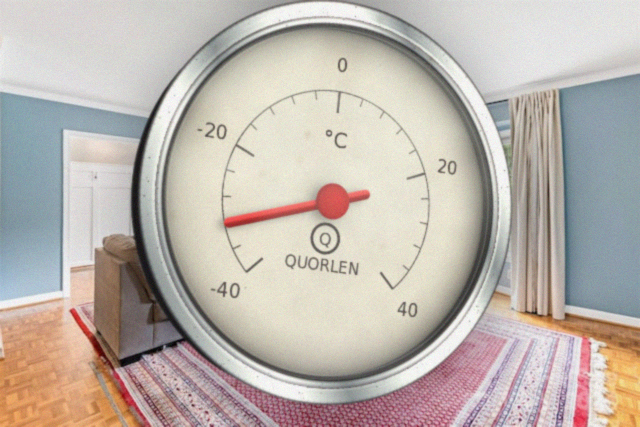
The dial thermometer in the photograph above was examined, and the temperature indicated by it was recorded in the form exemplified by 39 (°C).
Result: -32 (°C)
